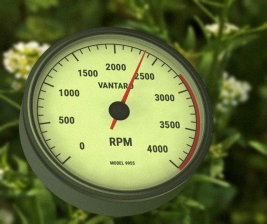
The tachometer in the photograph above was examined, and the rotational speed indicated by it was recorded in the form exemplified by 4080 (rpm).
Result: 2350 (rpm)
